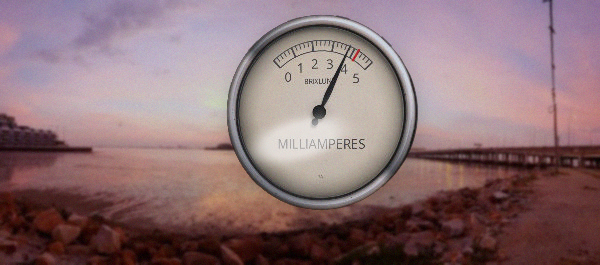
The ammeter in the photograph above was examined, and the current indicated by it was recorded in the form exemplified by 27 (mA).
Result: 3.8 (mA)
